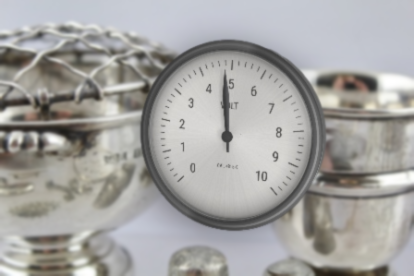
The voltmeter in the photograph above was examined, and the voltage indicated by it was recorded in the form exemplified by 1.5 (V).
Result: 4.8 (V)
